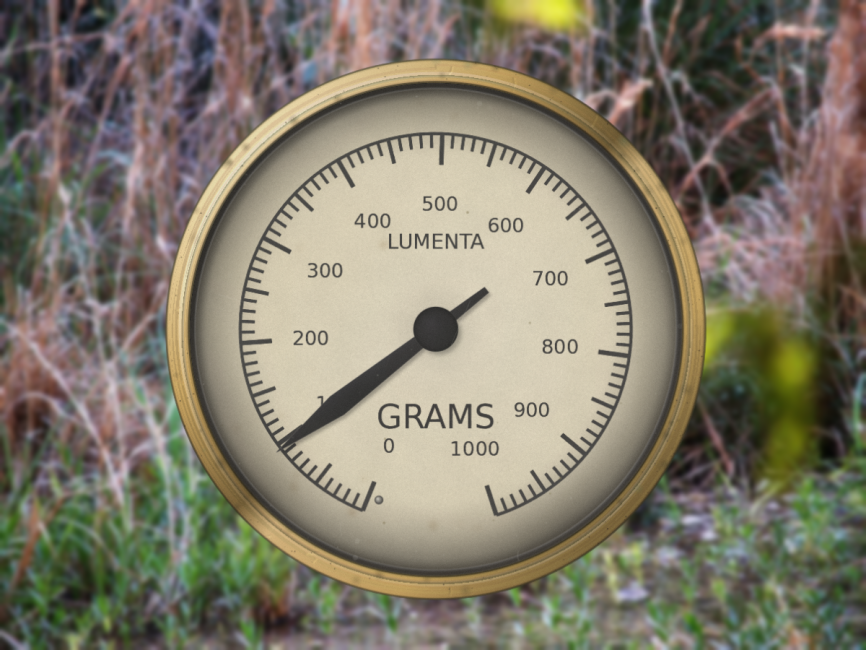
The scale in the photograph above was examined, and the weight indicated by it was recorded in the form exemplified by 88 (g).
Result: 95 (g)
